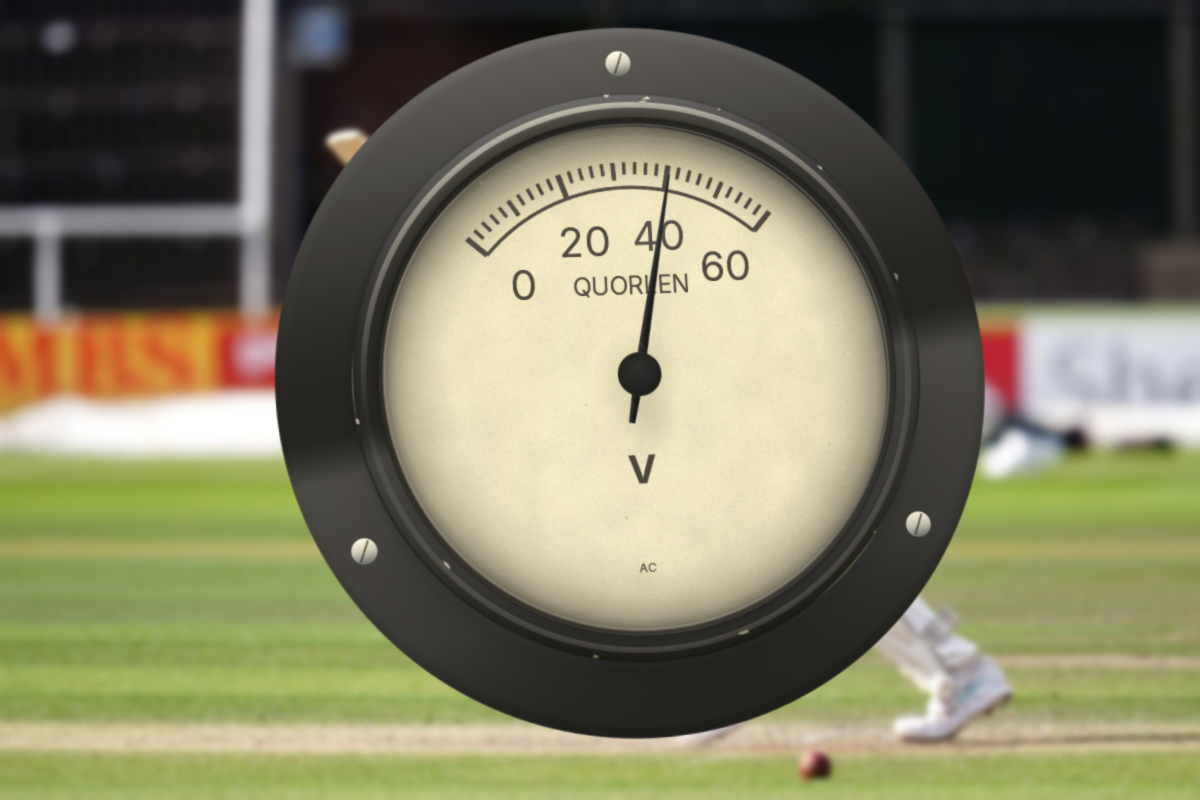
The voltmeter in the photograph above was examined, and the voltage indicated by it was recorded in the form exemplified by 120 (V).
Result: 40 (V)
